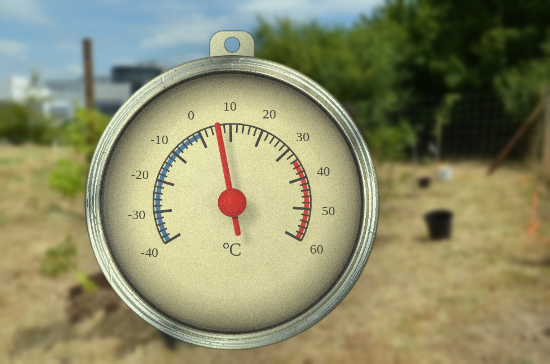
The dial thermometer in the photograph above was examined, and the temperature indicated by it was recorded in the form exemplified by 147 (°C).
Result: 6 (°C)
